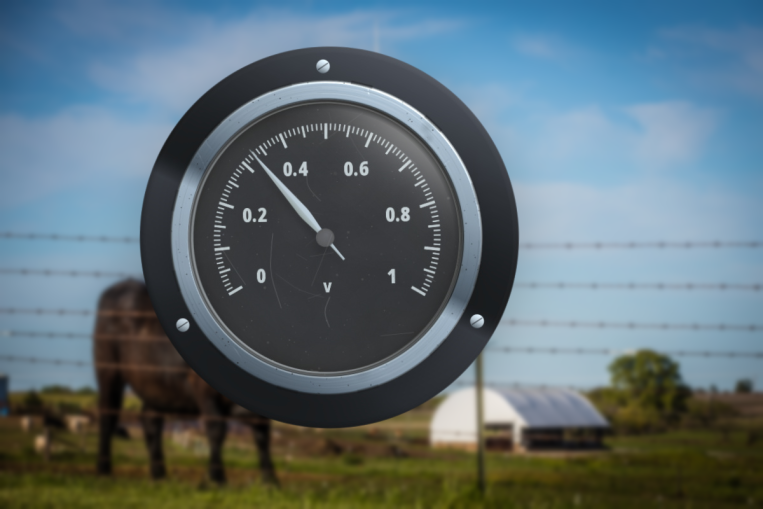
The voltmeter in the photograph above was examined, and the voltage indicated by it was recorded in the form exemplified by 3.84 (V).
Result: 0.33 (V)
